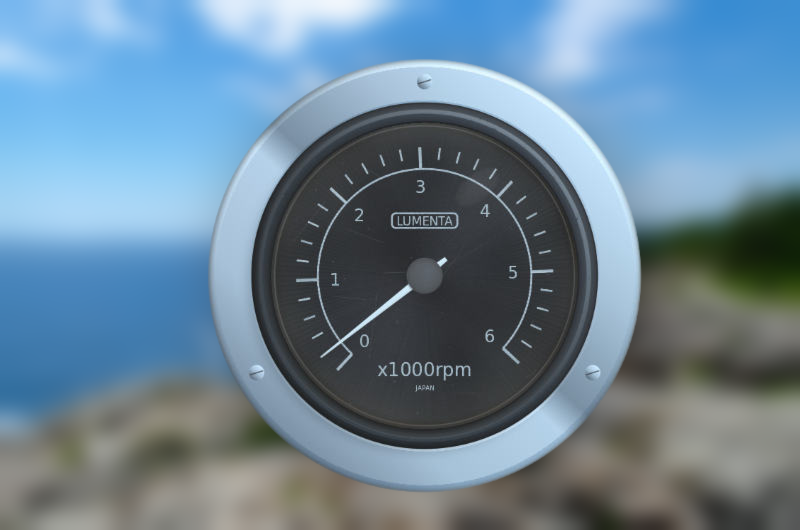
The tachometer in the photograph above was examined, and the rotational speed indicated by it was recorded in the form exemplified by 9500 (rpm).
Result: 200 (rpm)
